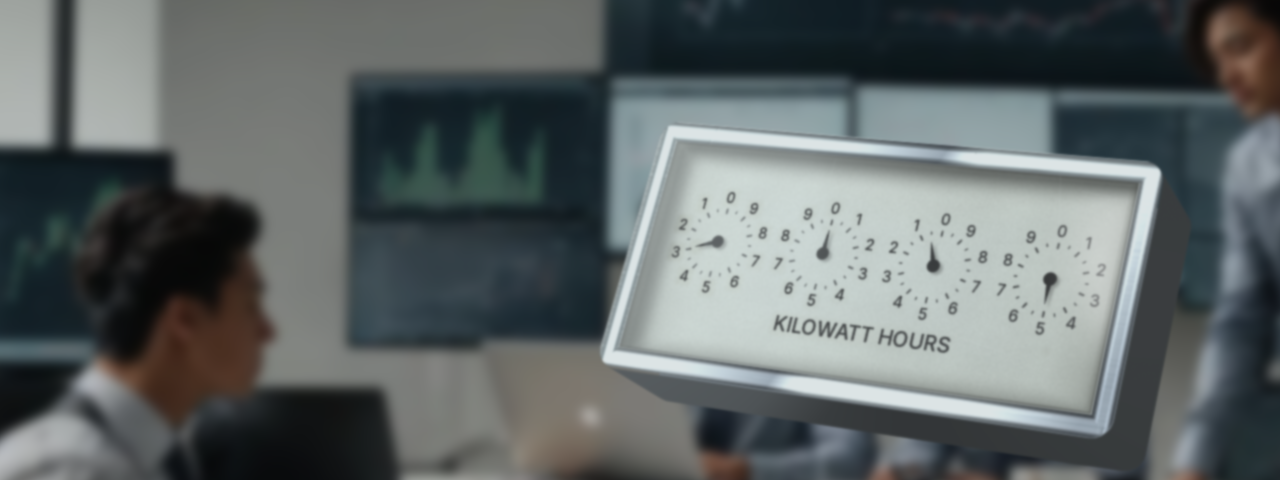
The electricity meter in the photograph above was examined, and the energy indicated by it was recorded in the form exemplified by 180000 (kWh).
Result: 3005 (kWh)
